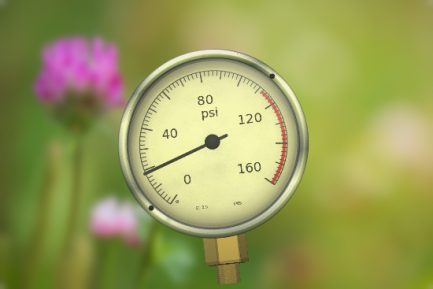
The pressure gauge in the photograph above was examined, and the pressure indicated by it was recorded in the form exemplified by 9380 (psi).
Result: 18 (psi)
